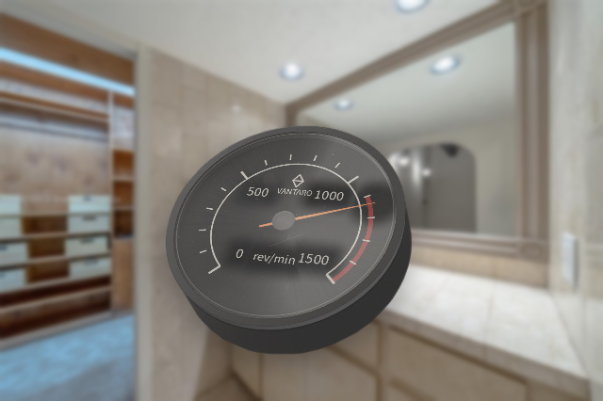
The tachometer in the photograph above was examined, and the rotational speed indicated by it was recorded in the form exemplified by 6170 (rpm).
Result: 1150 (rpm)
